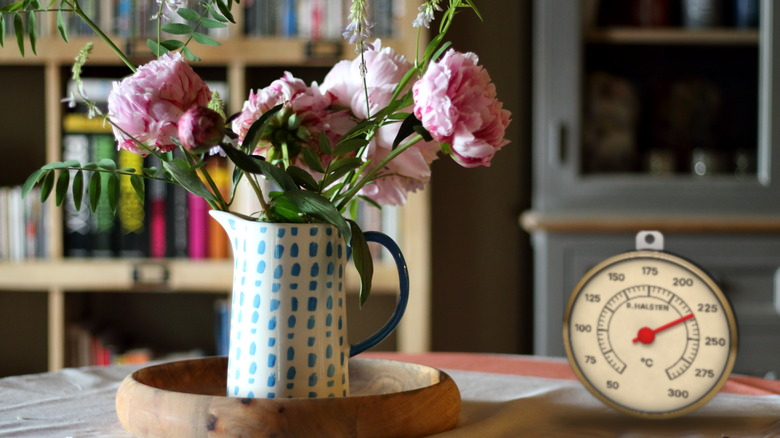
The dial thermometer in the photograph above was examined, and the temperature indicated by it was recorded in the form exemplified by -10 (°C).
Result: 225 (°C)
